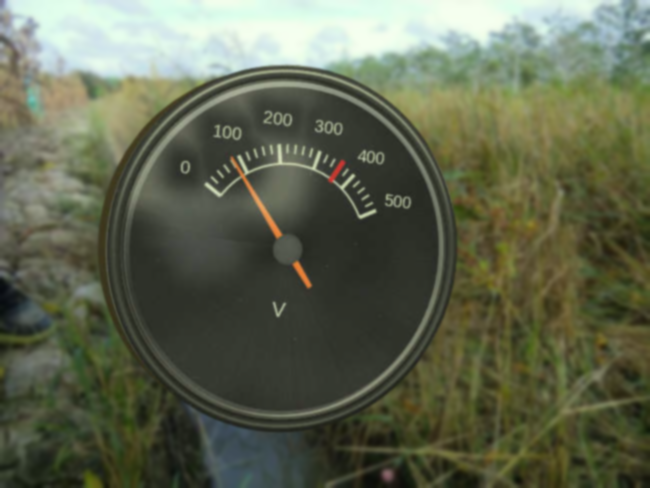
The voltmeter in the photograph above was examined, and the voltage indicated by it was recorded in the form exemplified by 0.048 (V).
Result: 80 (V)
